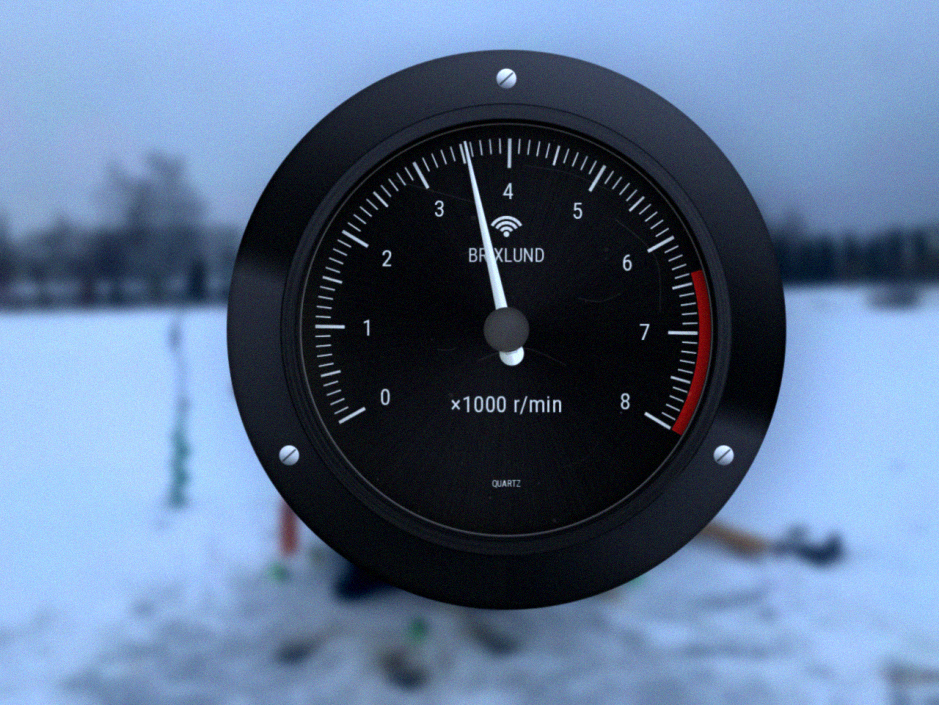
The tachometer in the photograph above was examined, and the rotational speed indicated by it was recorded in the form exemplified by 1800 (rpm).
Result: 3550 (rpm)
